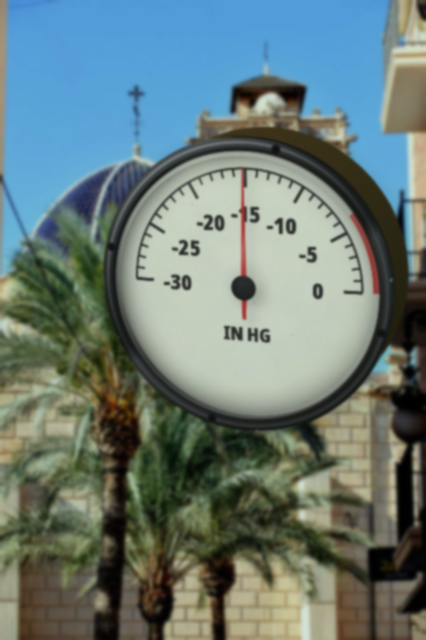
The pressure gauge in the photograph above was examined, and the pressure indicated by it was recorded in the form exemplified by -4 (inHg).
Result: -15 (inHg)
